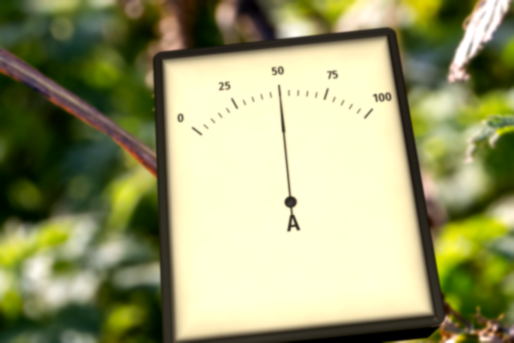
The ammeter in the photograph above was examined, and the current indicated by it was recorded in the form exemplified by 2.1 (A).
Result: 50 (A)
